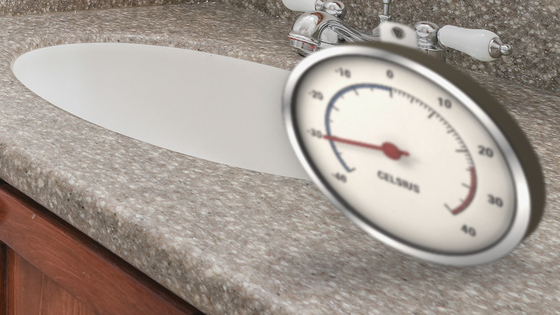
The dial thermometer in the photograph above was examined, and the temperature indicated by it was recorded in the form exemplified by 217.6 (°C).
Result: -30 (°C)
